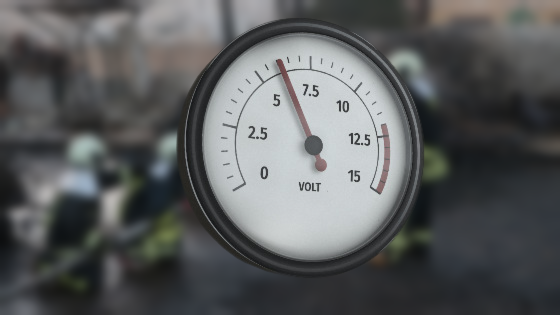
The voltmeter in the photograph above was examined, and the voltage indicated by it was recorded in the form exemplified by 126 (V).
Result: 6 (V)
